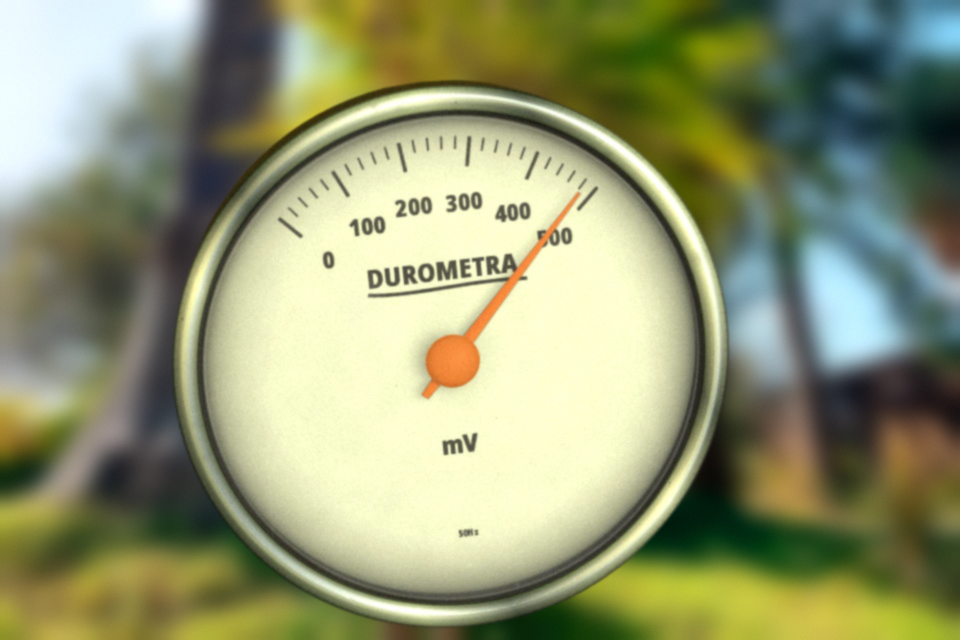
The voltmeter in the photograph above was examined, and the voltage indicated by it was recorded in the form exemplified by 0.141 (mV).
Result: 480 (mV)
